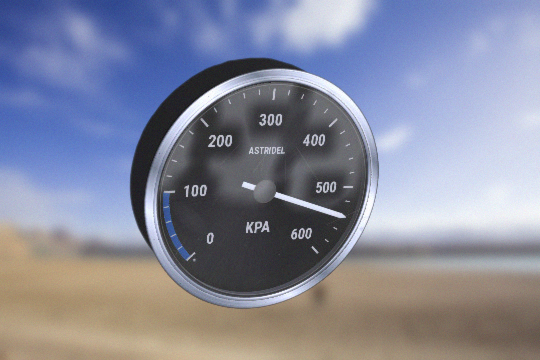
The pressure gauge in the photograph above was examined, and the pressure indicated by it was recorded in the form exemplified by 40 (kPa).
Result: 540 (kPa)
